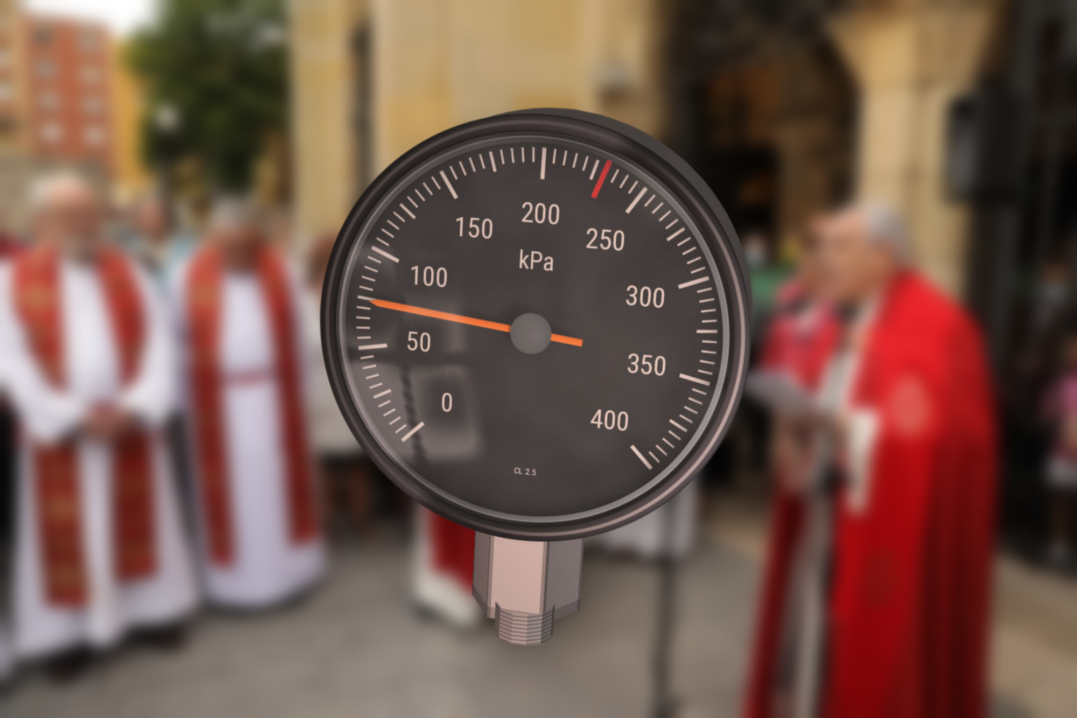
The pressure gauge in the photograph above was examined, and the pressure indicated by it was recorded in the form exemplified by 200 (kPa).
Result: 75 (kPa)
